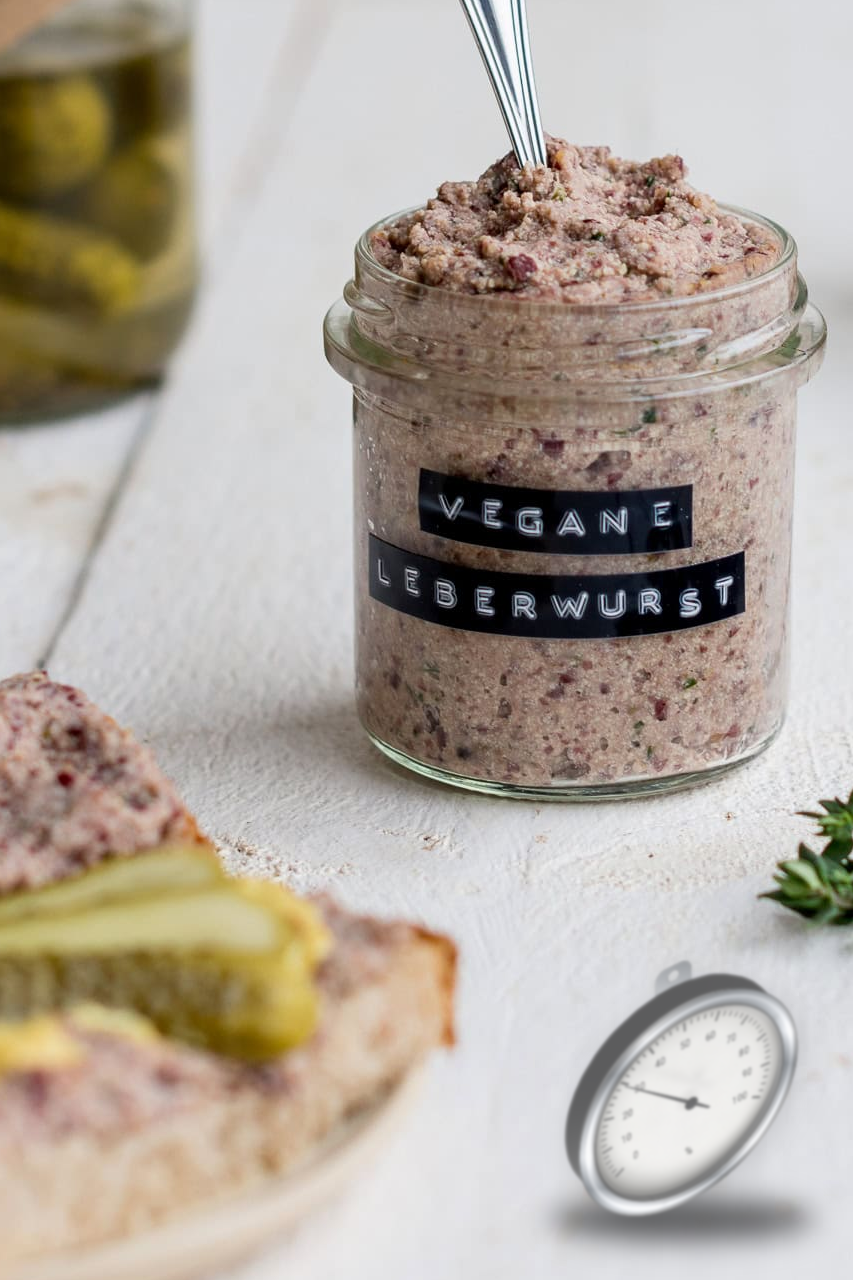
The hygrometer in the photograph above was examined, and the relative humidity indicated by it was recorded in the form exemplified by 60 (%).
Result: 30 (%)
